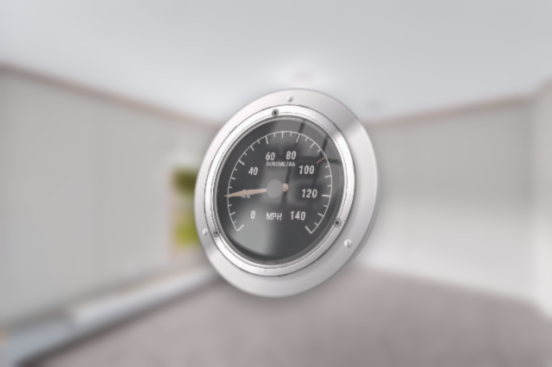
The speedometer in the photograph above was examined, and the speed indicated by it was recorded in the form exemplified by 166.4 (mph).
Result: 20 (mph)
